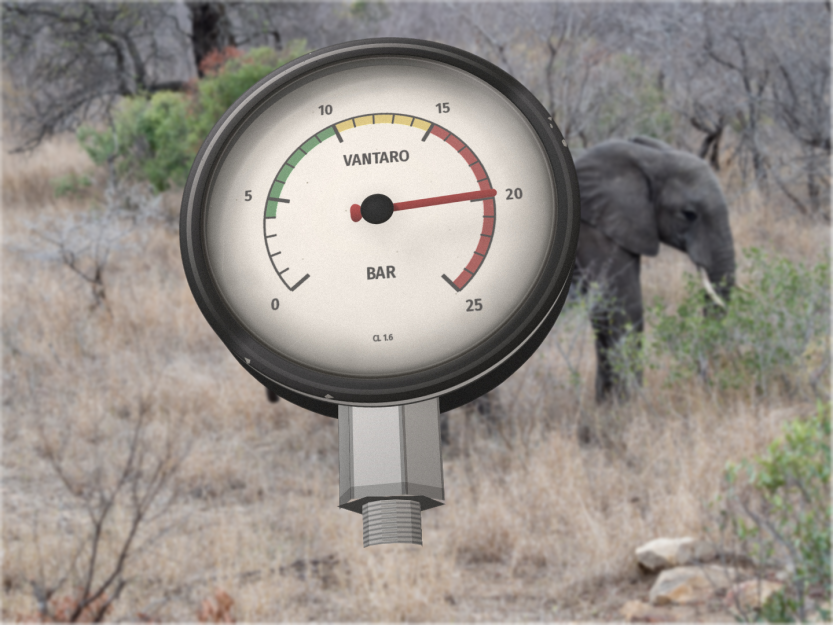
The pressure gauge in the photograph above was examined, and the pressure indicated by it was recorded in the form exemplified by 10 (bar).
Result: 20 (bar)
